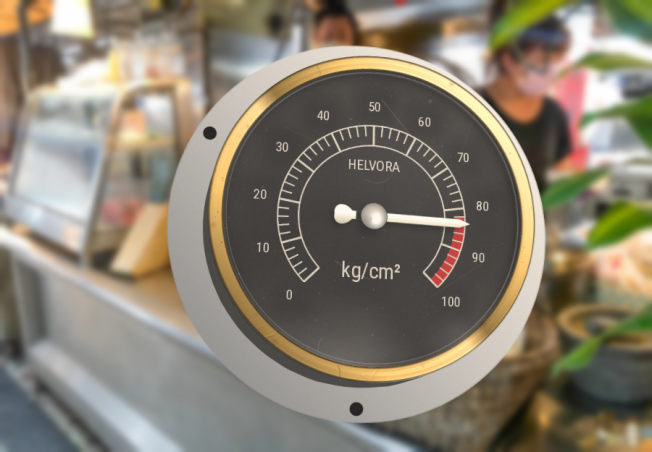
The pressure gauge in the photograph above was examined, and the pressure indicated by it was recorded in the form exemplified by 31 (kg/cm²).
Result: 84 (kg/cm²)
